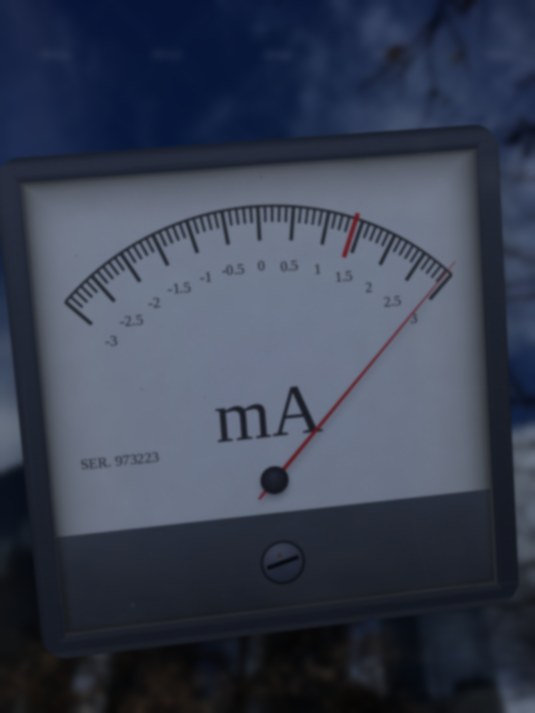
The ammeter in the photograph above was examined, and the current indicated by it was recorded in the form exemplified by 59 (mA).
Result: 2.9 (mA)
